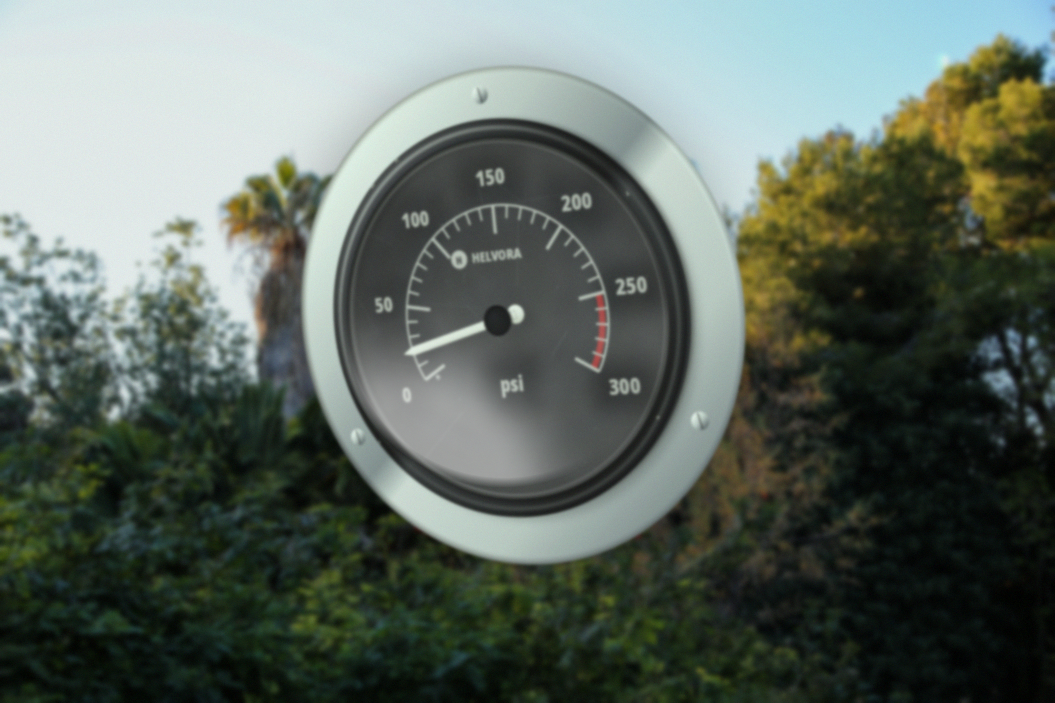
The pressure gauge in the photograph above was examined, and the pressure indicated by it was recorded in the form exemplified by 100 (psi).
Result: 20 (psi)
